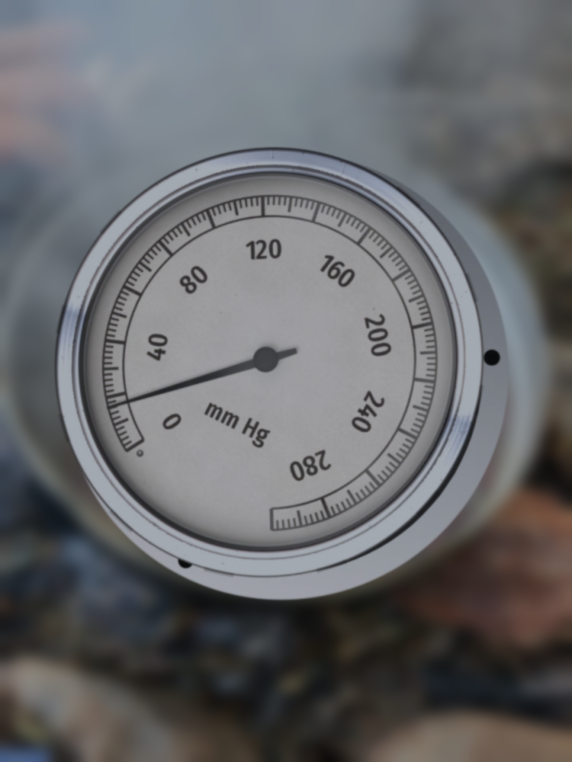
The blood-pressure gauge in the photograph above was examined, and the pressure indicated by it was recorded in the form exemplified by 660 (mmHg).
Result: 16 (mmHg)
